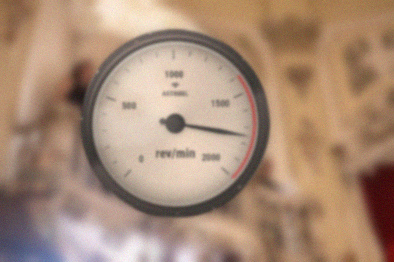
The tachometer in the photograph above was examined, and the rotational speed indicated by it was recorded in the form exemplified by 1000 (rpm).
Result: 1750 (rpm)
